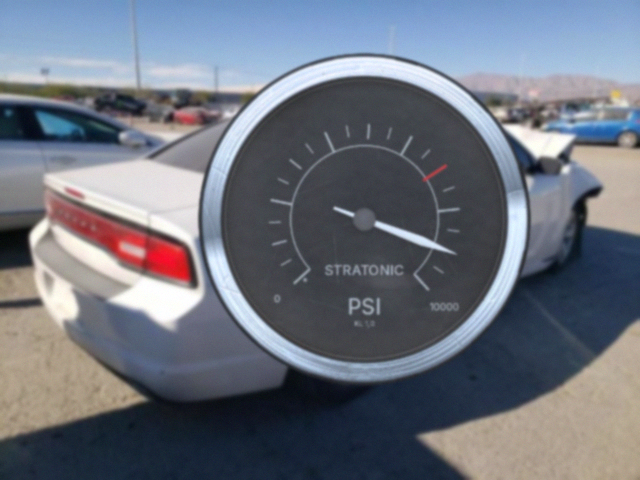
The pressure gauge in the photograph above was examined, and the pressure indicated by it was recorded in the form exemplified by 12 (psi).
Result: 9000 (psi)
